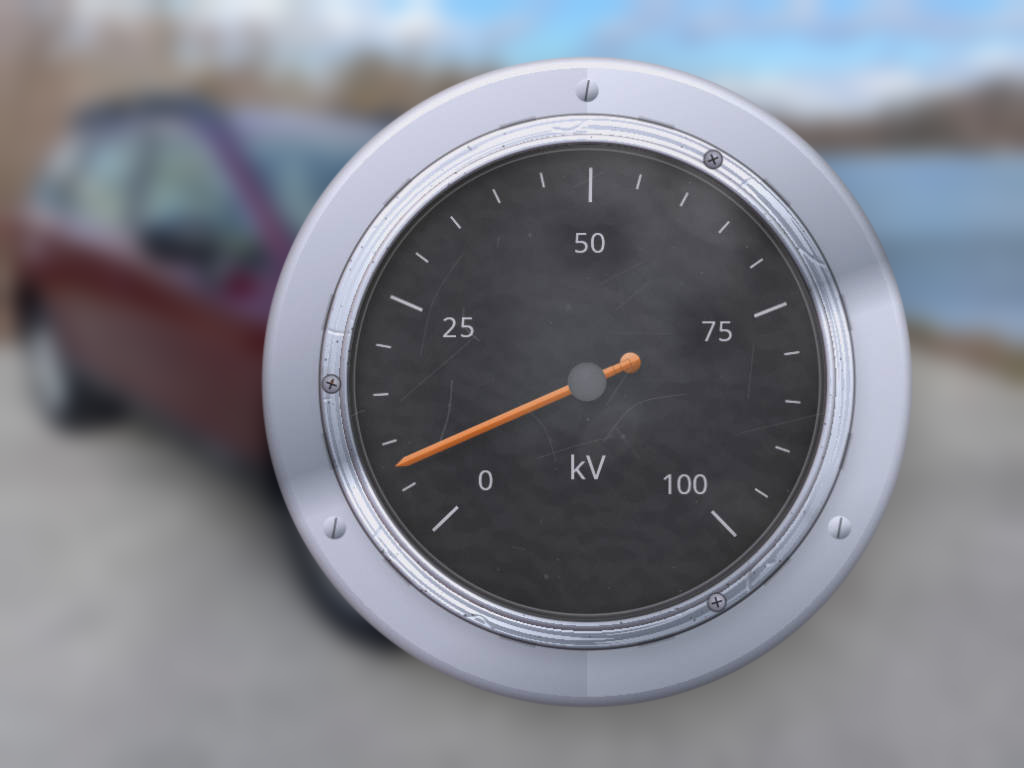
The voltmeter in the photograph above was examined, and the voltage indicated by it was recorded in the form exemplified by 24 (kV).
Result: 7.5 (kV)
